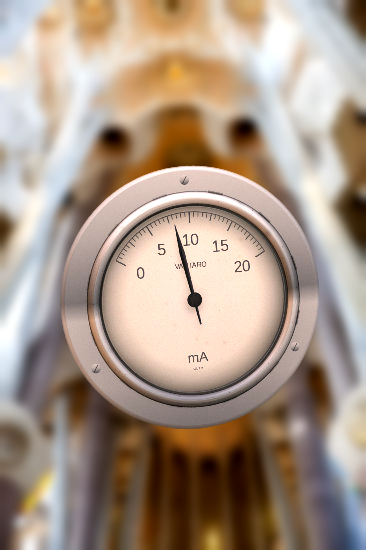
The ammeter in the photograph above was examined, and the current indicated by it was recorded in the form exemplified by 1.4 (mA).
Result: 8 (mA)
